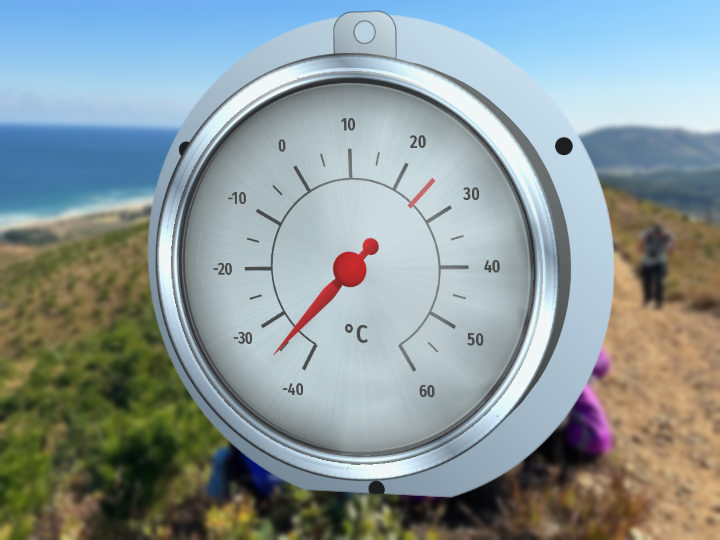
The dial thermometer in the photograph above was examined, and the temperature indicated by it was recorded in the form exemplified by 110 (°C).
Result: -35 (°C)
